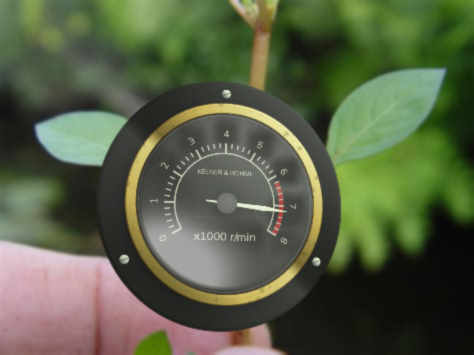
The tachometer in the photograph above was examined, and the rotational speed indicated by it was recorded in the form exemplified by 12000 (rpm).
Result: 7200 (rpm)
